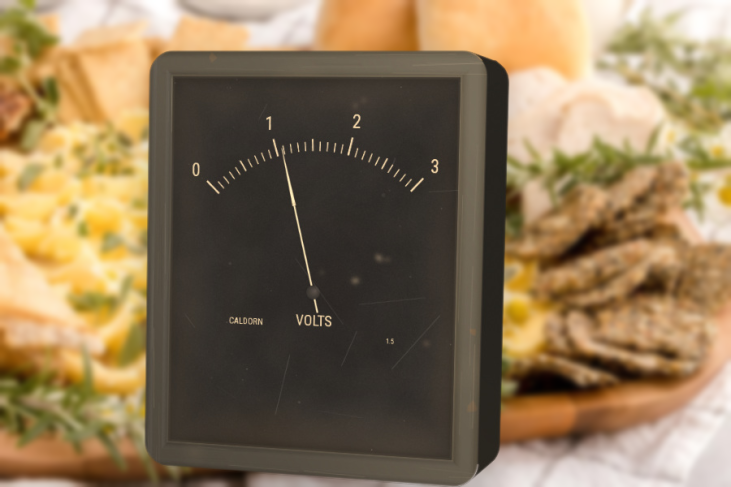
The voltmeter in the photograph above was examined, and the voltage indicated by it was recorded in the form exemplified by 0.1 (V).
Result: 1.1 (V)
